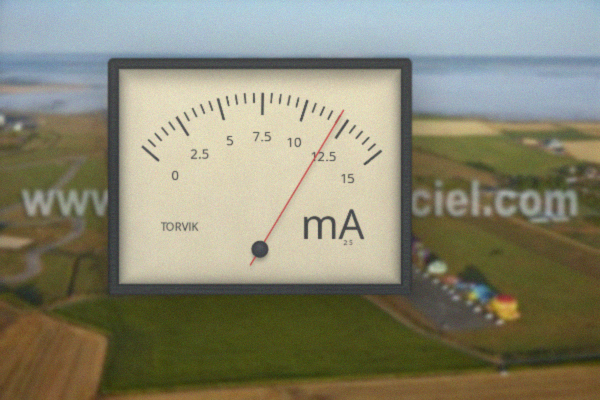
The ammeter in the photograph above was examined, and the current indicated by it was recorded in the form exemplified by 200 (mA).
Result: 12 (mA)
